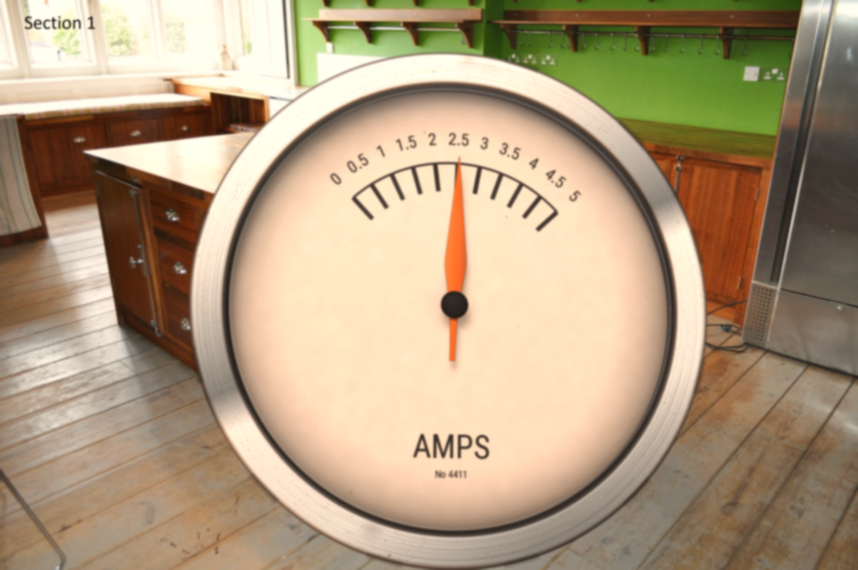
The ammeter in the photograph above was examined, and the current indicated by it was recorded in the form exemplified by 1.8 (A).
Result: 2.5 (A)
